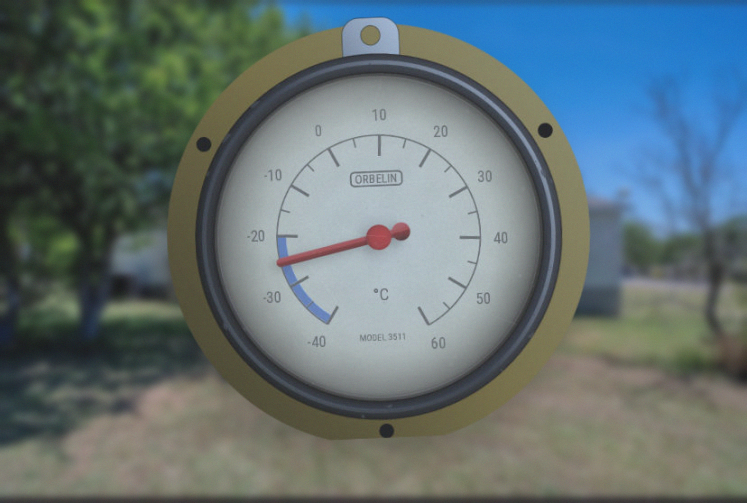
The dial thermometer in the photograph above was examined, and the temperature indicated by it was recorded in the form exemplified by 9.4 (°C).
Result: -25 (°C)
